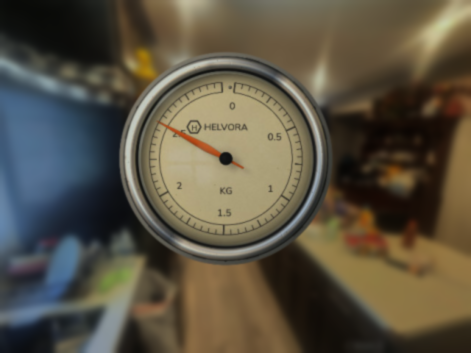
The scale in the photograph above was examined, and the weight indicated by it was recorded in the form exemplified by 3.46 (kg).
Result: 2.5 (kg)
